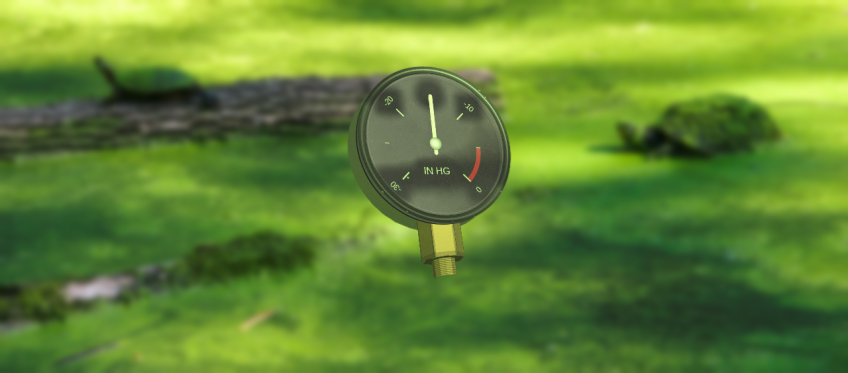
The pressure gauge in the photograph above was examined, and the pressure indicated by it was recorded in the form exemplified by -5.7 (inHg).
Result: -15 (inHg)
